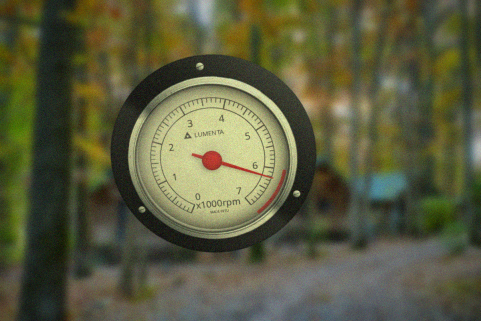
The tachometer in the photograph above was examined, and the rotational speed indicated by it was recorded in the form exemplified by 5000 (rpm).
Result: 6200 (rpm)
